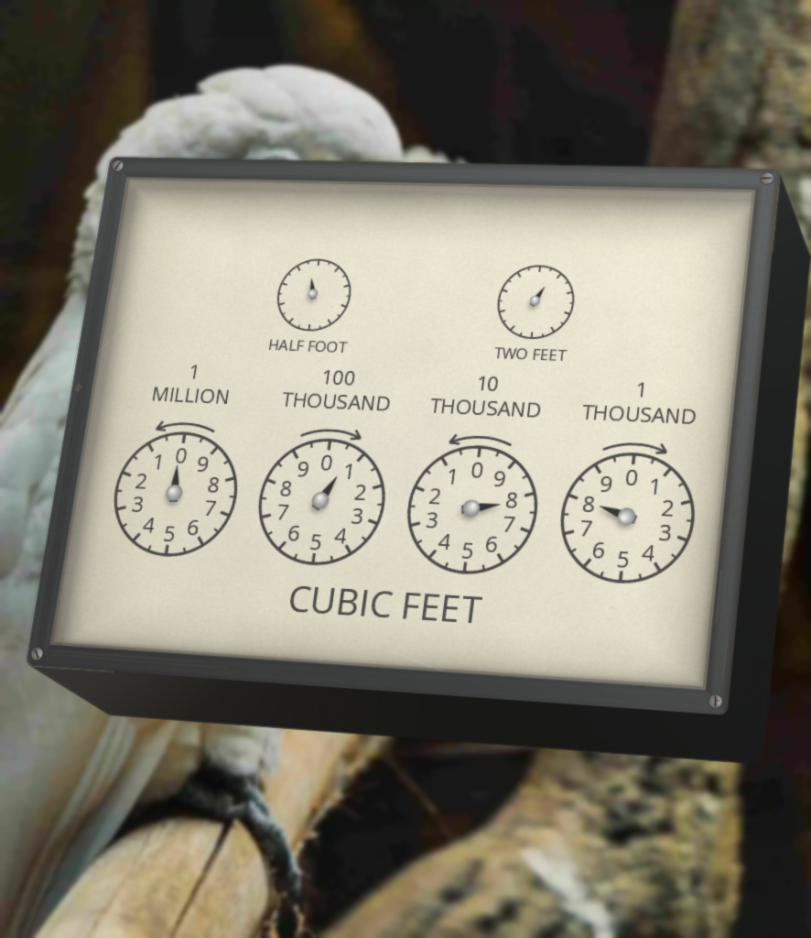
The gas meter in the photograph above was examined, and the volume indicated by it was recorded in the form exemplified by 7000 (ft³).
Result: 7800 (ft³)
